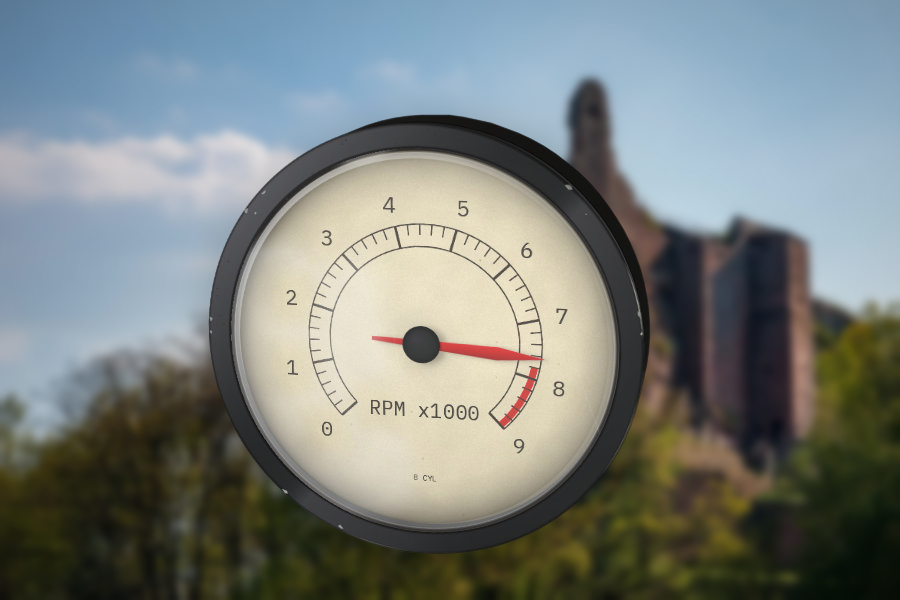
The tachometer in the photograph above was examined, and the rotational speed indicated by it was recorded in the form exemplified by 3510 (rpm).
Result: 7600 (rpm)
